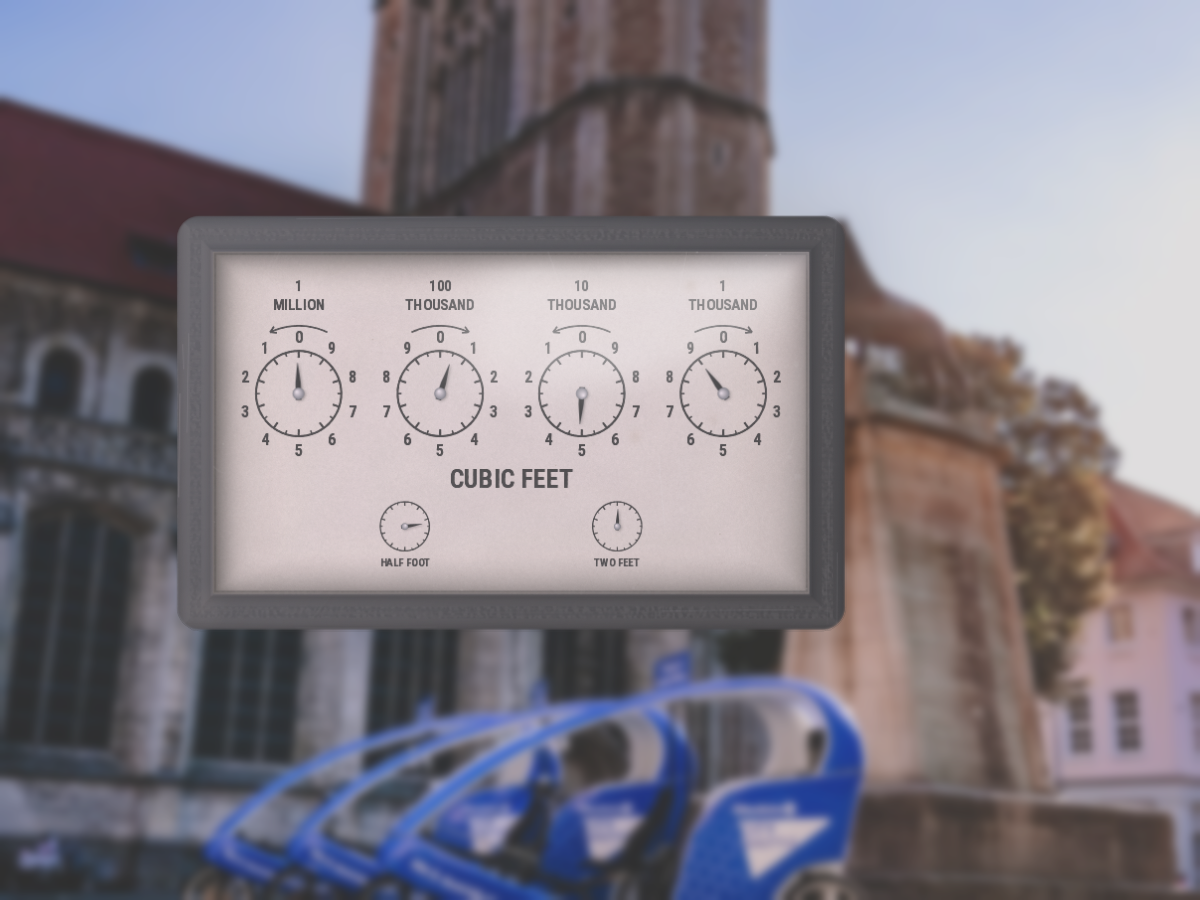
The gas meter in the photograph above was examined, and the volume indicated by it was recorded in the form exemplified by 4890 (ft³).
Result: 4900 (ft³)
